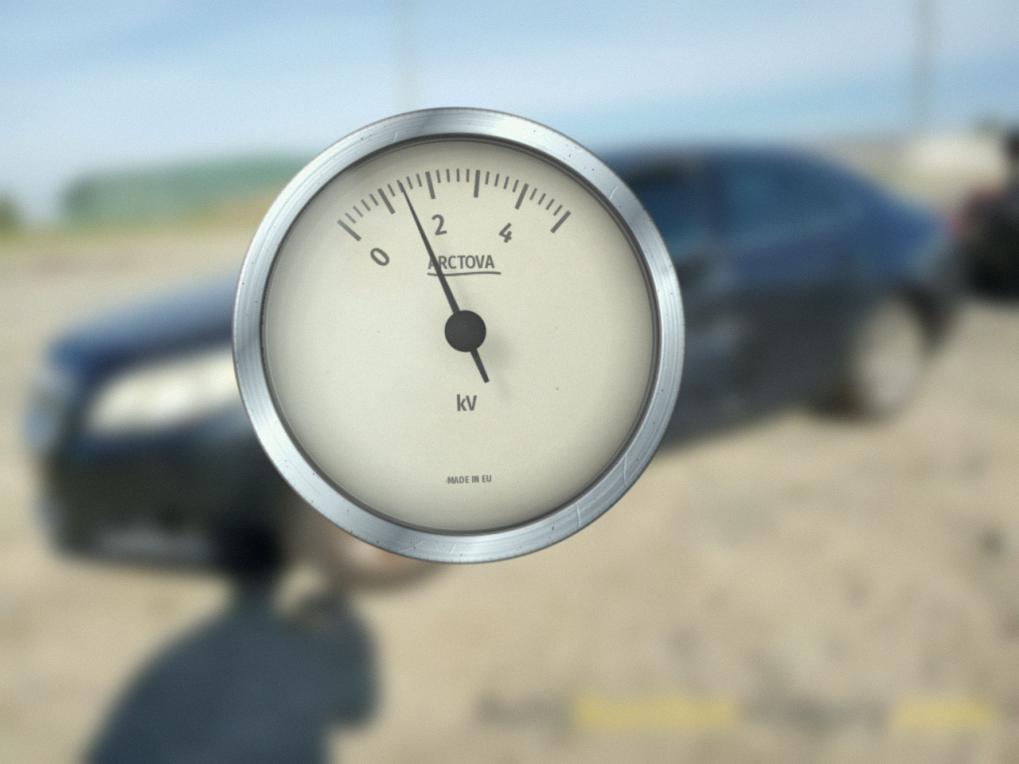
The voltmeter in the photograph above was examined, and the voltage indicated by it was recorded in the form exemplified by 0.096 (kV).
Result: 1.4 (kV)
